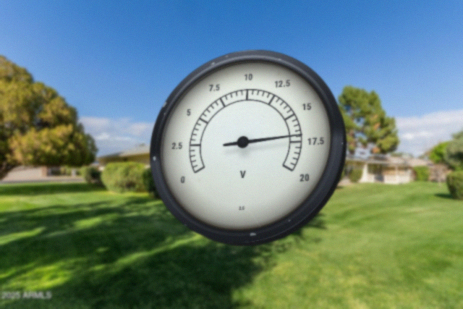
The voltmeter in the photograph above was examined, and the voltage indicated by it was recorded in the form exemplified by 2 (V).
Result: 17 (V)
